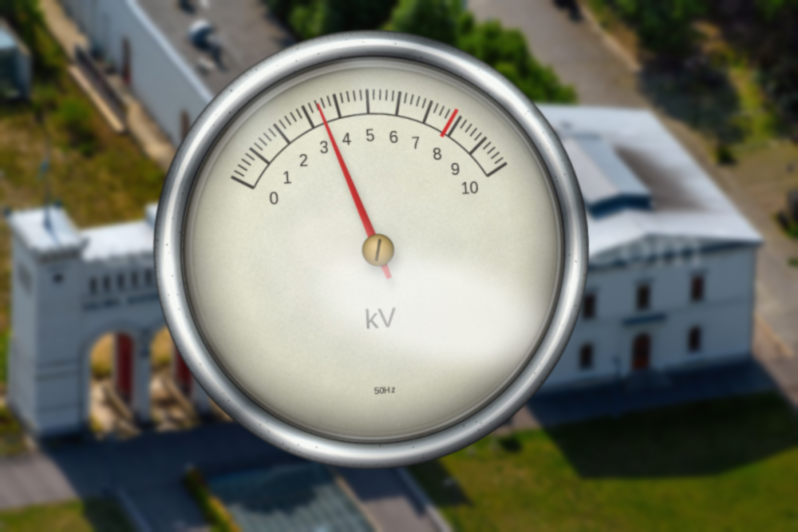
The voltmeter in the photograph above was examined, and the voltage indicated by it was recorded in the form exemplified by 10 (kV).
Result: 3.4 (kV)
